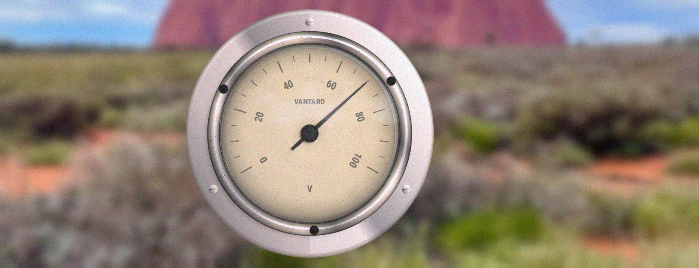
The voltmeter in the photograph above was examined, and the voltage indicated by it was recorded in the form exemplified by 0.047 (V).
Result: 70 (V)
